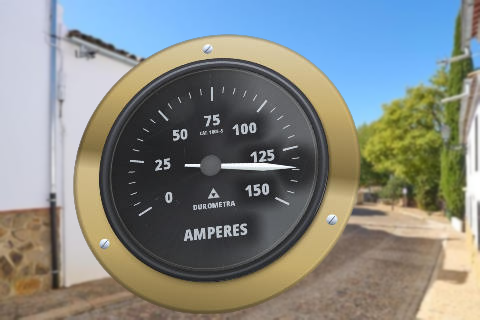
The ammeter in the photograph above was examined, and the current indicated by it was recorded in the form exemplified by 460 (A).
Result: 135 (A)
